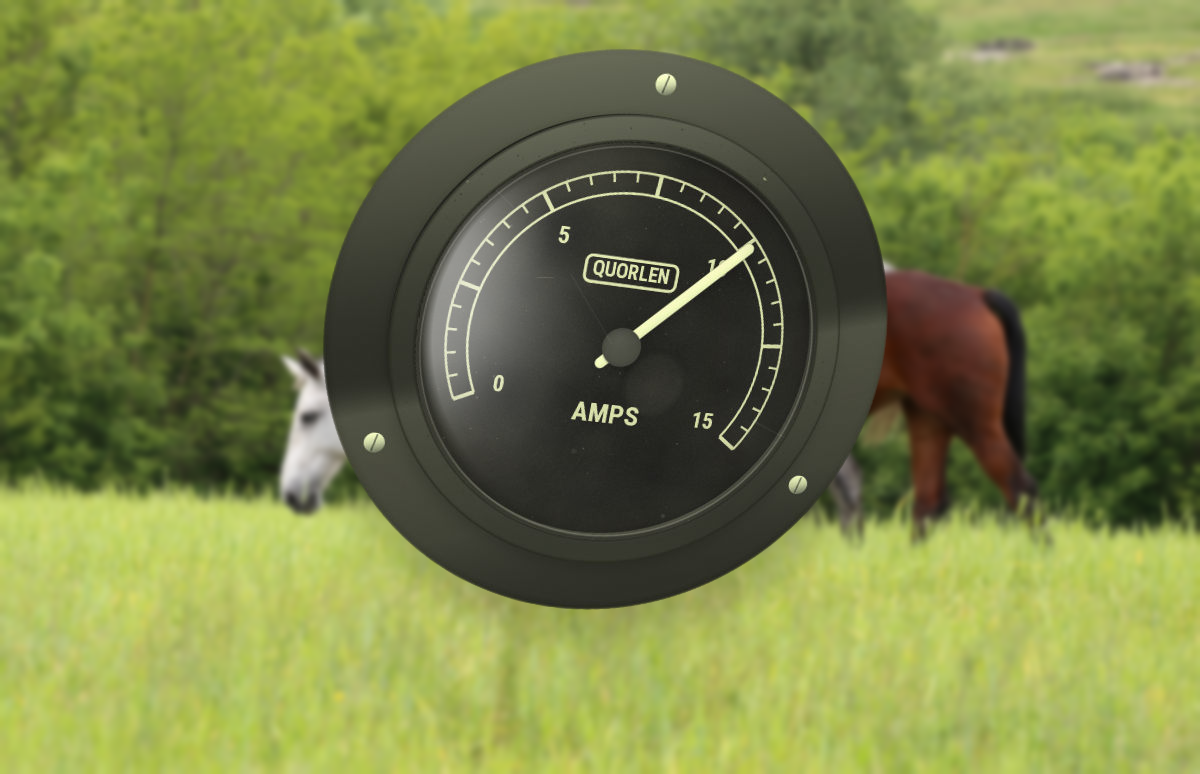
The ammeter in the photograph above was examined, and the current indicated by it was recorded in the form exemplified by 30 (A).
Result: 10 (A)
